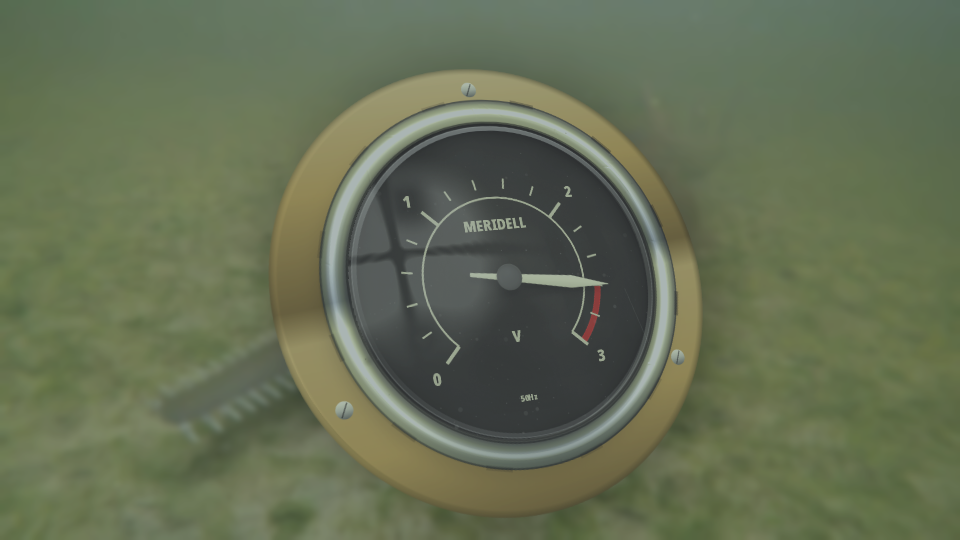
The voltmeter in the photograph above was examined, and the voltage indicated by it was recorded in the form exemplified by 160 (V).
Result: 2.6 (V)
